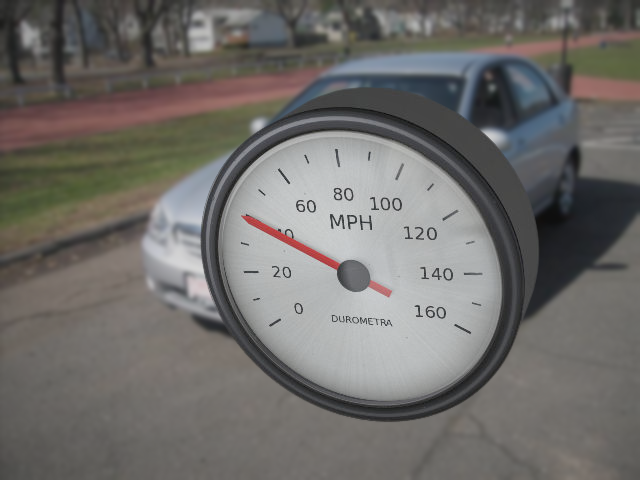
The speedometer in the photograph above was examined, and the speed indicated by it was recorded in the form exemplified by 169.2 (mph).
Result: 40 (mph)
